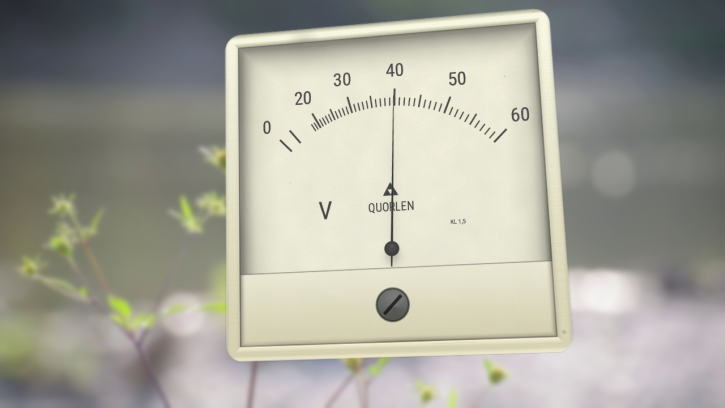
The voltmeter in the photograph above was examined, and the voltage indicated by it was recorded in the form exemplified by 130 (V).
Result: 40 (V)
